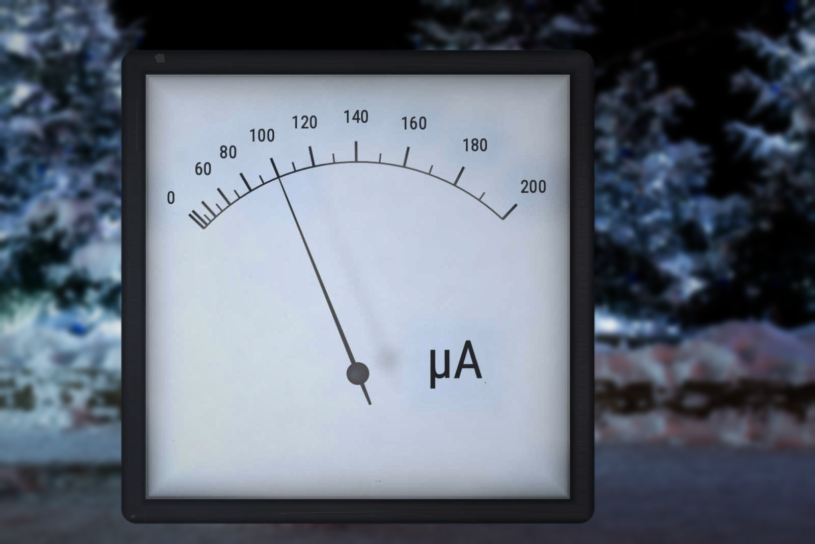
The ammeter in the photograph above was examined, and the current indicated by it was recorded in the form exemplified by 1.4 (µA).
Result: 100 (µA)
